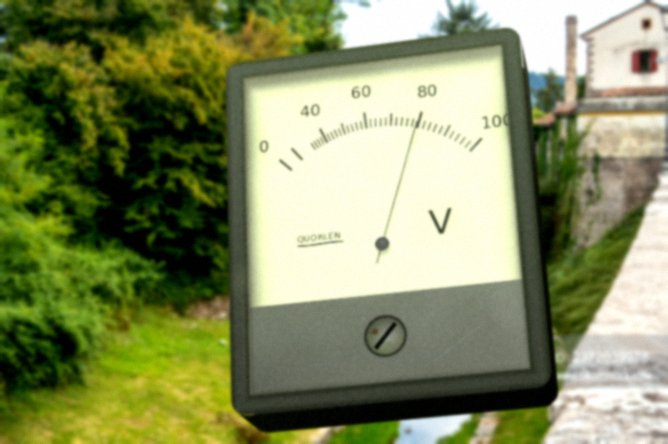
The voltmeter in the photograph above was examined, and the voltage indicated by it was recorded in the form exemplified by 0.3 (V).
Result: 80 (V)
